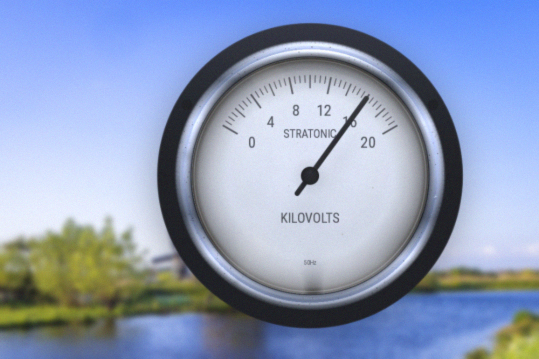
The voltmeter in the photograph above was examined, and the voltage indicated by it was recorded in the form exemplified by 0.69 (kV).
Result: 16 (kV)
